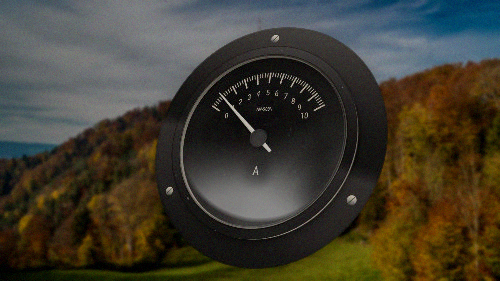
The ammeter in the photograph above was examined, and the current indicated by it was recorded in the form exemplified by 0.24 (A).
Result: 1 (A)
